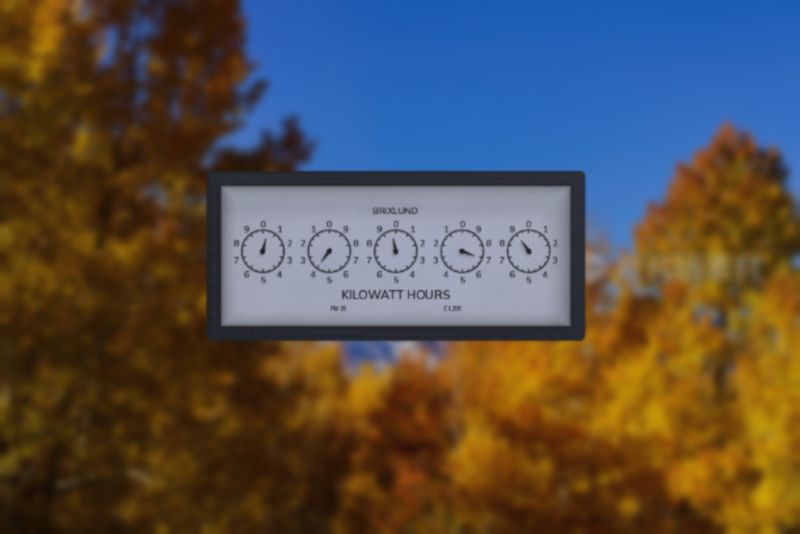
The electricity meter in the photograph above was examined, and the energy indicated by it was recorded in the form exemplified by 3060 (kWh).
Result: 3969 (kWh)
